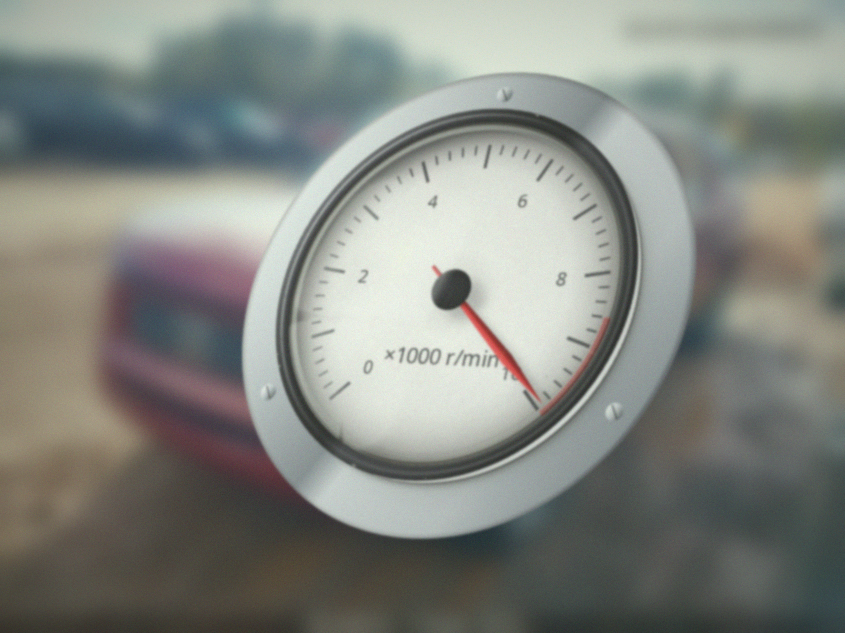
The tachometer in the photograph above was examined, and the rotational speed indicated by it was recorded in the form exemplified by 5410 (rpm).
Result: 9900 (rpm)
